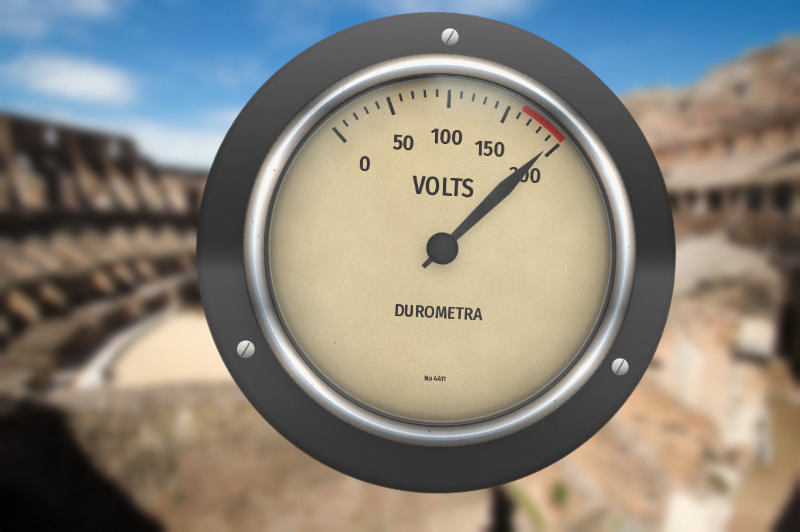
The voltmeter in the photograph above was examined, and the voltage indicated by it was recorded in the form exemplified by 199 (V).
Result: 195 (V)
